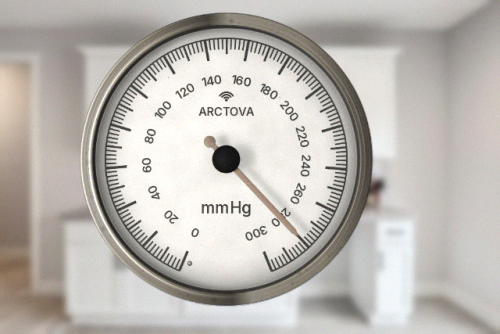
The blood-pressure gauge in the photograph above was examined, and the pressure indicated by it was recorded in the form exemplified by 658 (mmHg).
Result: 280 (mmHg)
